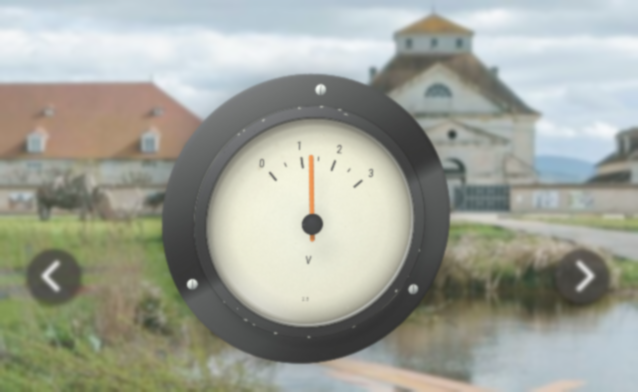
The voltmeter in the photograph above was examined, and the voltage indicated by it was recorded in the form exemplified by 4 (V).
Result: 1.25 (V)
